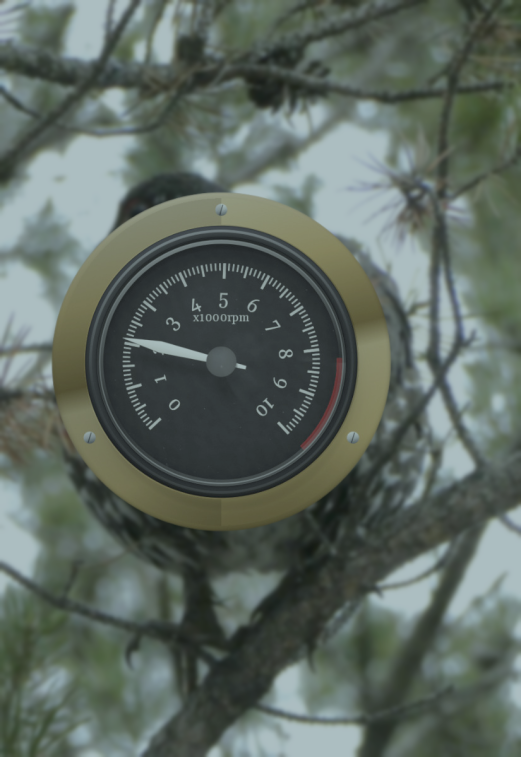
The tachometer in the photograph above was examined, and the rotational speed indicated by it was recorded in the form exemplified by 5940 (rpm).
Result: 2100 (rpm)
